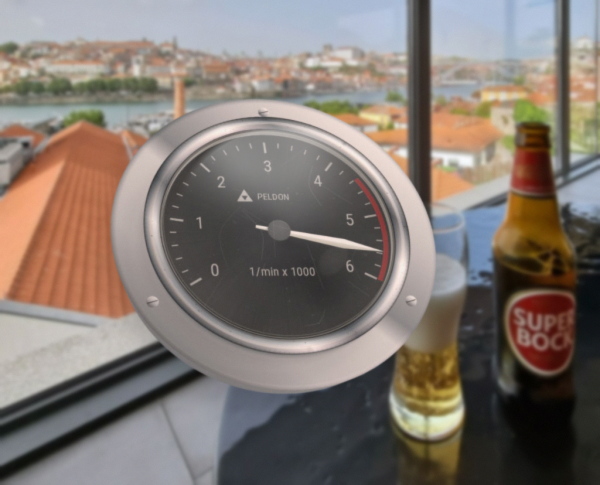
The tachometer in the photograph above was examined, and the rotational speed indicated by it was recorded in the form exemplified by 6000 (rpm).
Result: 5600 (rpm)
